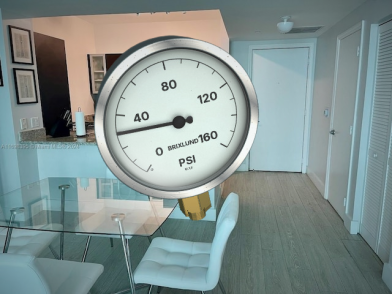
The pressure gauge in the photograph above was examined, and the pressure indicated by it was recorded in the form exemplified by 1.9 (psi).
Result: 30 (psi)
